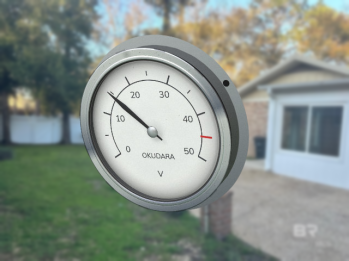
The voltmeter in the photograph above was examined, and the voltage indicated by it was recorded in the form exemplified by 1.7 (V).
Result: 15 (V)
